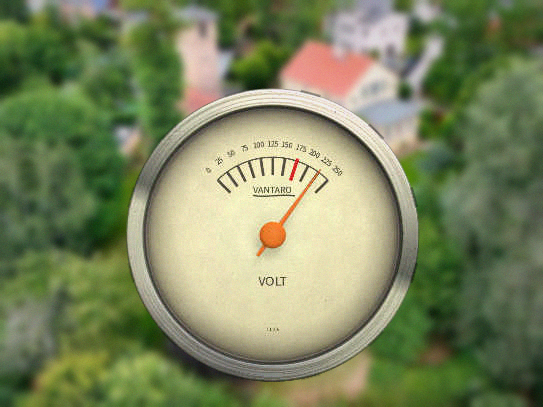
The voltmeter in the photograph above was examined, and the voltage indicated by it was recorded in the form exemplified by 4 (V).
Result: 225 (V)
